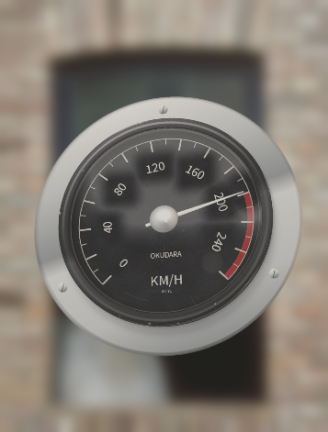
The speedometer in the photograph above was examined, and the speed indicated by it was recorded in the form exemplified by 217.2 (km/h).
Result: 200 (km/h)
